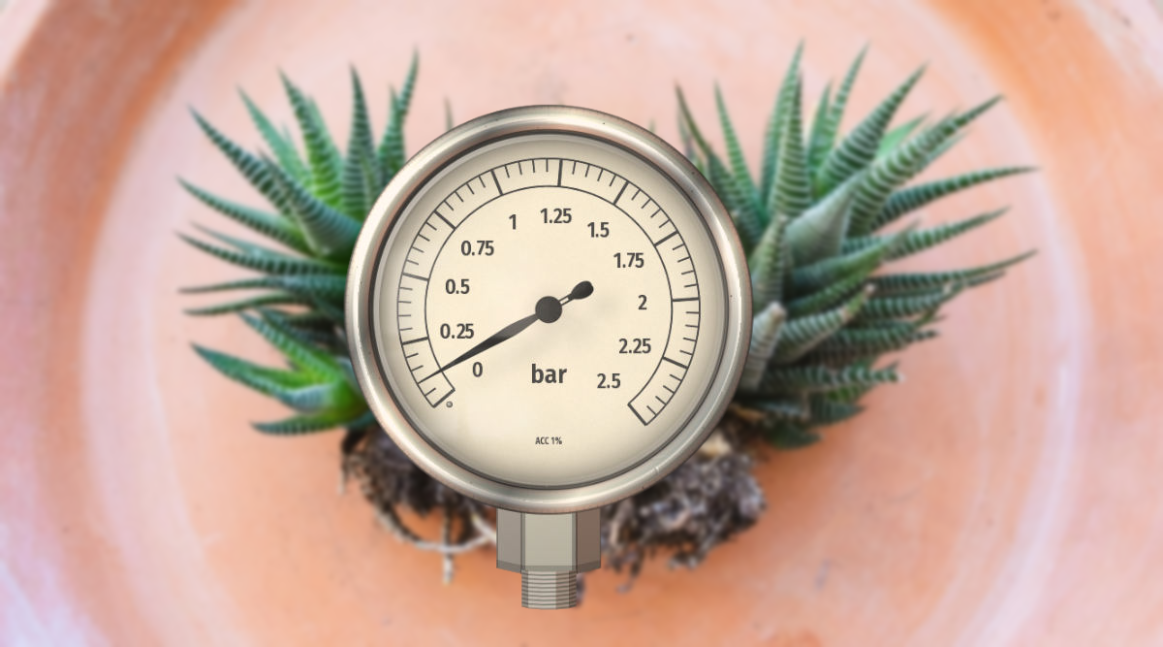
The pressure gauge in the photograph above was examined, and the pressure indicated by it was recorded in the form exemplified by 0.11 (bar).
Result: 0.1 (bar)
